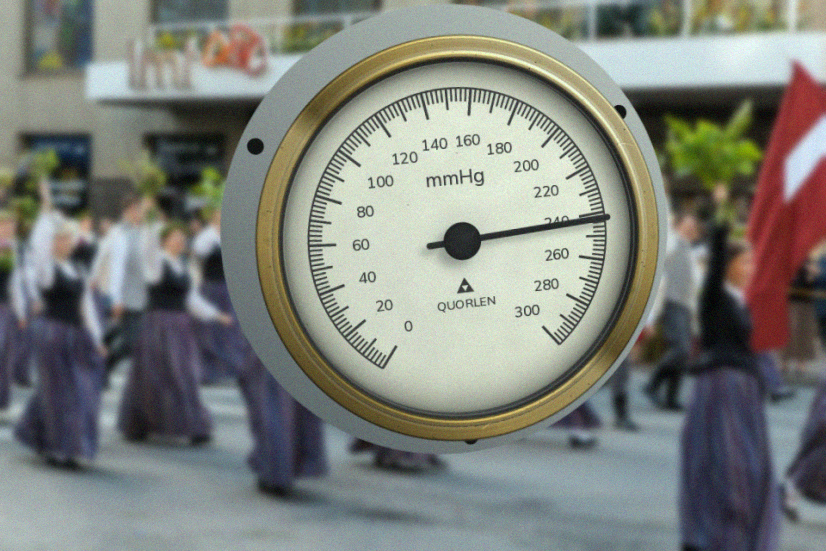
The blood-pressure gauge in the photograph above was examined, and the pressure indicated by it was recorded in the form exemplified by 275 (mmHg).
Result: 242 (mmHg)
